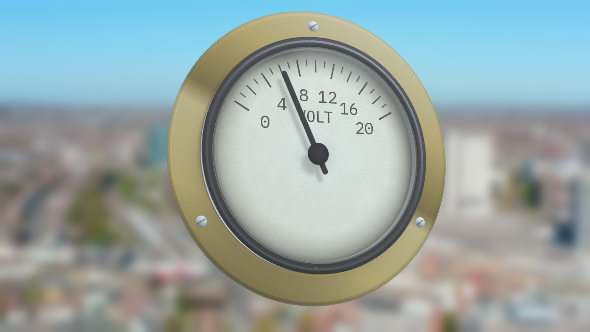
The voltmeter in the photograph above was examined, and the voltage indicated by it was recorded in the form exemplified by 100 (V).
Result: 6 (V)
